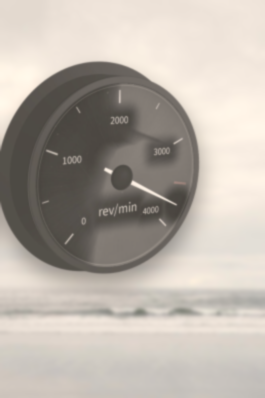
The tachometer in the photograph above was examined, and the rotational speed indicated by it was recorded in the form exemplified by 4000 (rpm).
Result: 3750 (rpm)
